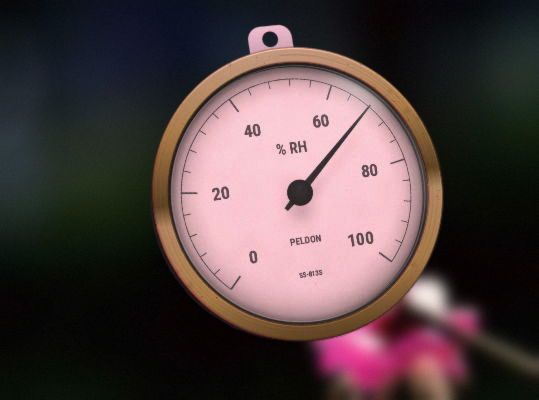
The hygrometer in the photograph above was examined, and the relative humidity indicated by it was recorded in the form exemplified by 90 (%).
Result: 68 (%)
